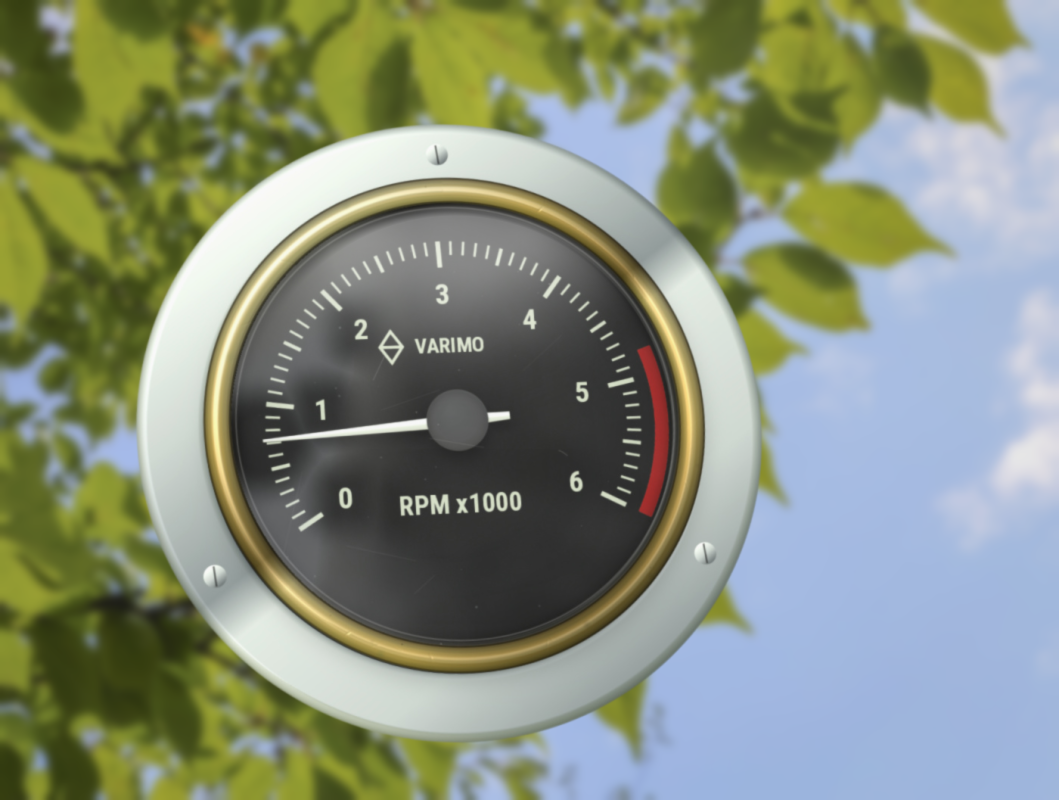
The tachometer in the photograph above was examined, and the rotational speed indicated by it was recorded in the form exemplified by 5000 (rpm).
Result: 700 (rpm)
